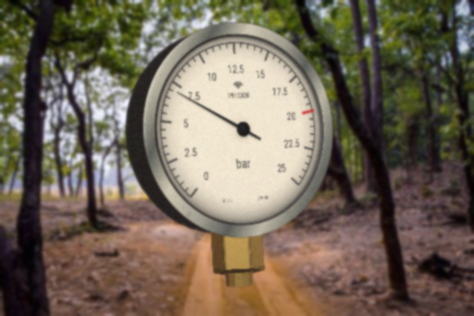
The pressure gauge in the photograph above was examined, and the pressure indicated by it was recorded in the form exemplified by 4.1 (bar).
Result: 7 (bar)
